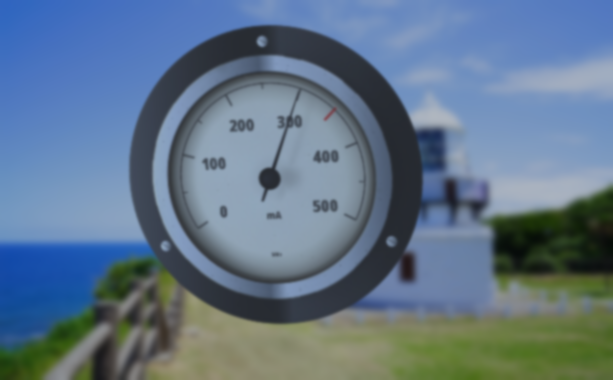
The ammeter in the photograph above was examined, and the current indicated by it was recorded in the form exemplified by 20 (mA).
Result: 300 (mA)
